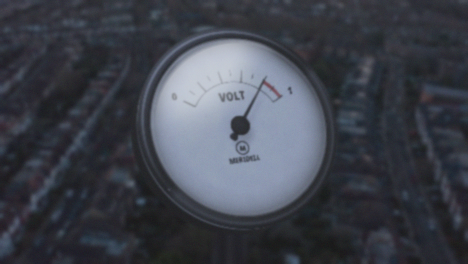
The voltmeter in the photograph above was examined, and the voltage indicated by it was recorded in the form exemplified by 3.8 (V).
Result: 0.8 (V)
